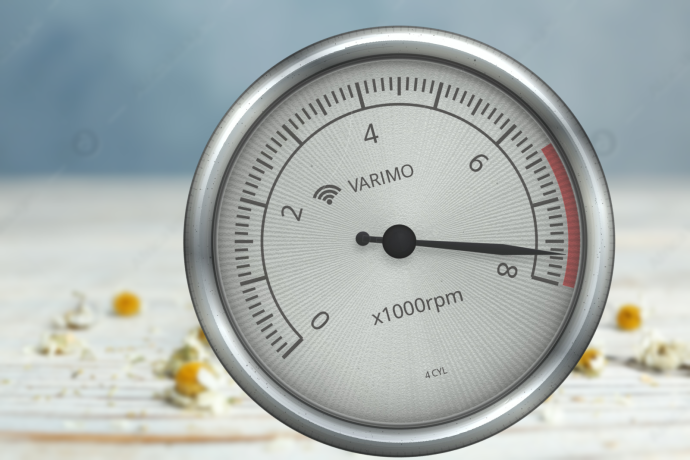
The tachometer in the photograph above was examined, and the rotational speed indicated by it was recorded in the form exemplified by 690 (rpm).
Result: 7650 (rpm)
